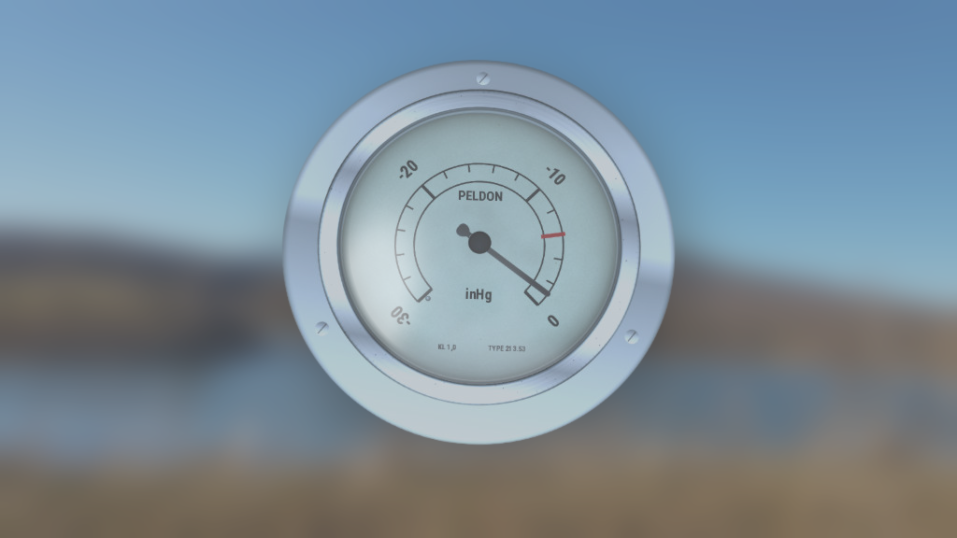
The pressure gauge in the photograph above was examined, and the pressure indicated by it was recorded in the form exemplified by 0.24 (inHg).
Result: -1 (inHg)
